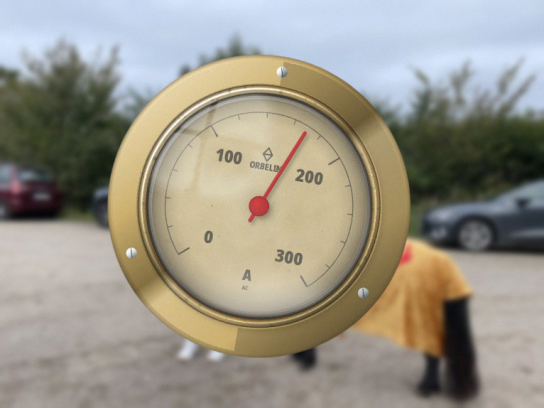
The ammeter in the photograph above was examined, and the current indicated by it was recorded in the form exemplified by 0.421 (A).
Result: 170 (A)
